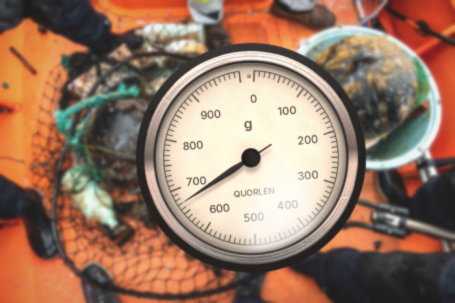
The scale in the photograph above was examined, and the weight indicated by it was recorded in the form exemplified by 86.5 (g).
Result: 670 (g)
